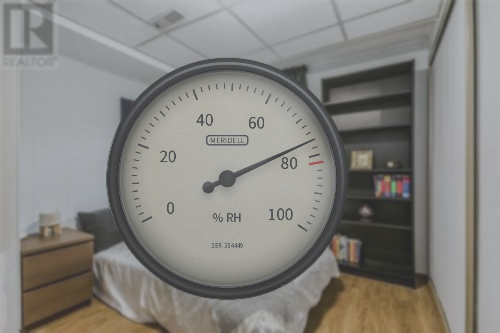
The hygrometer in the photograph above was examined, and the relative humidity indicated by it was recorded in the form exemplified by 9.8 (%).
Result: 76 (%)
